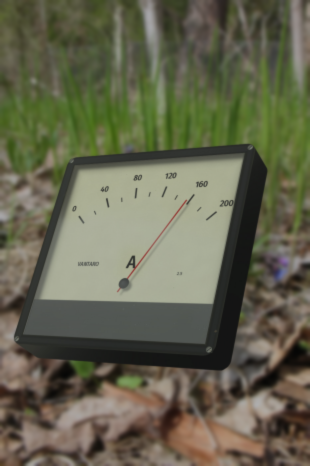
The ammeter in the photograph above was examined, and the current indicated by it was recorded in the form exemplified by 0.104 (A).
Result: 160 (A)
